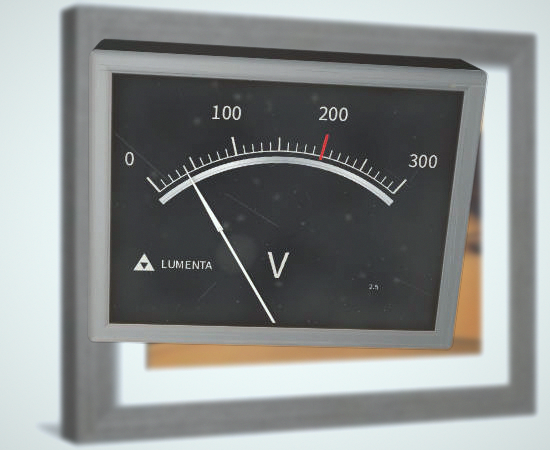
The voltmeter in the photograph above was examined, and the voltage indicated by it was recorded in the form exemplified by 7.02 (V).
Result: 40 (V)
